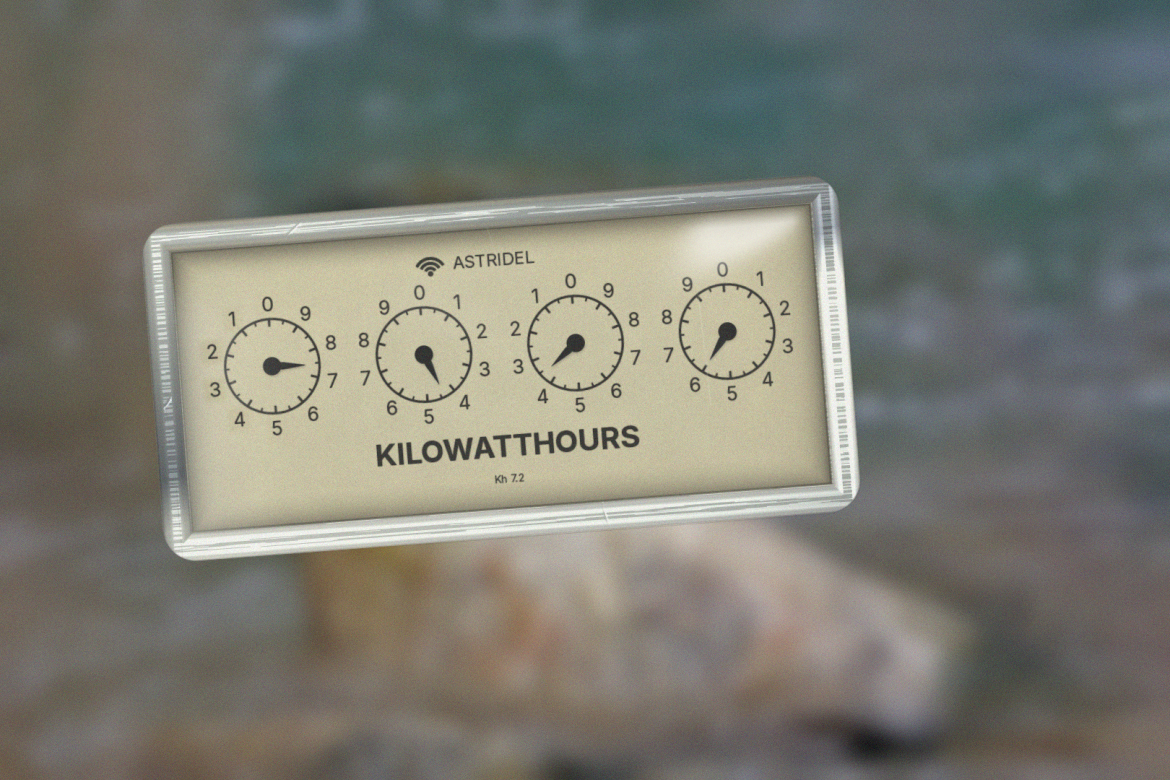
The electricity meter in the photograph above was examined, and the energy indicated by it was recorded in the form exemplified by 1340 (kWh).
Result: 7436 (kWh)
